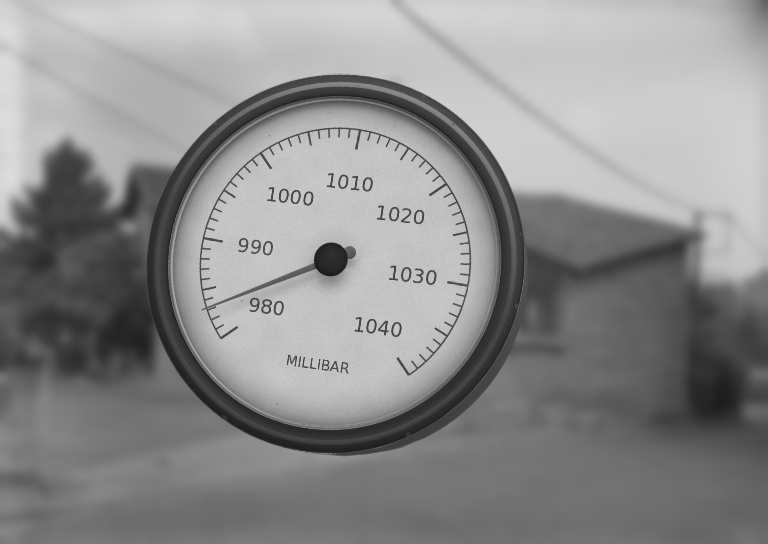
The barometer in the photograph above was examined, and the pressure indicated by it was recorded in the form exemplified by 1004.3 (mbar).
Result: 983 (mbar)
